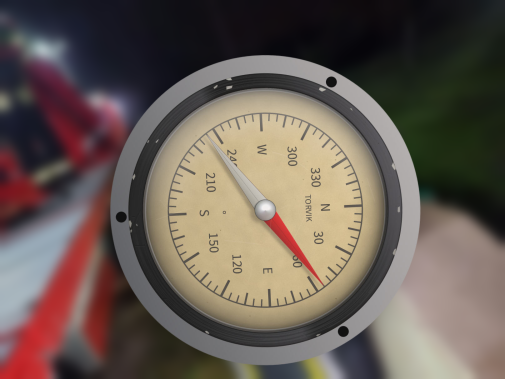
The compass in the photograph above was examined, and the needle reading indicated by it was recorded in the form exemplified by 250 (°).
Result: 55 (°)
